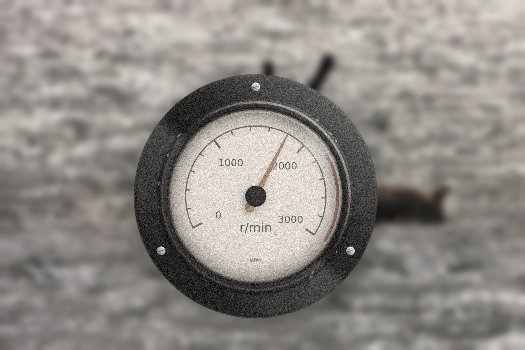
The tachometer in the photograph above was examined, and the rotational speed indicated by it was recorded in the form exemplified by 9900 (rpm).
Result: 1800 (rpm)
